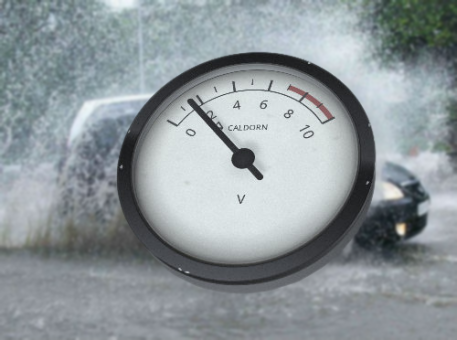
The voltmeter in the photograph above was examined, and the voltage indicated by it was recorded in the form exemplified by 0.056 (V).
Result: 1.5 (V)
